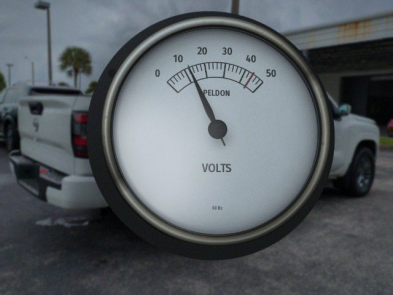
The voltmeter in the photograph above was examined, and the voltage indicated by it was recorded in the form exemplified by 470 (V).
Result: 12 (V)
